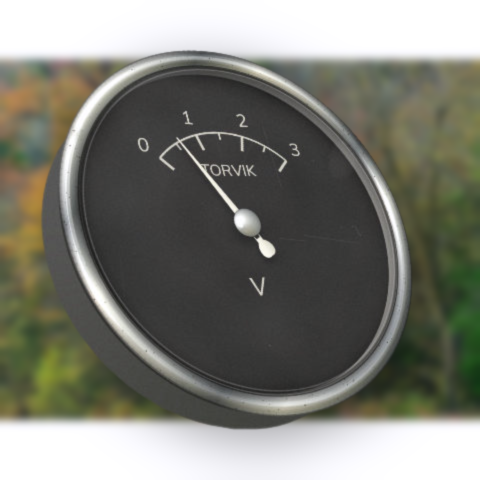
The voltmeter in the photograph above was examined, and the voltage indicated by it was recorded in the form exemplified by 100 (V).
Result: 0.5 (V)
